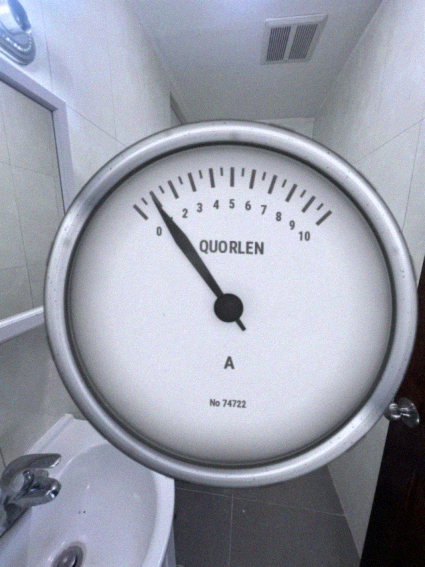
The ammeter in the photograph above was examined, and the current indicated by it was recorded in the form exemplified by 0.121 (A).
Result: 1 (A)
